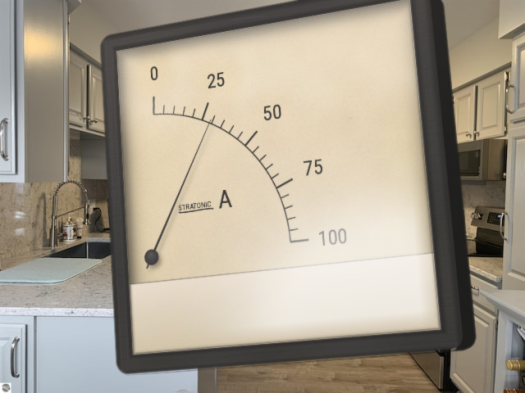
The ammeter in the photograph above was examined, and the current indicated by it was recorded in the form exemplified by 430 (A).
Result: 30 (A)
